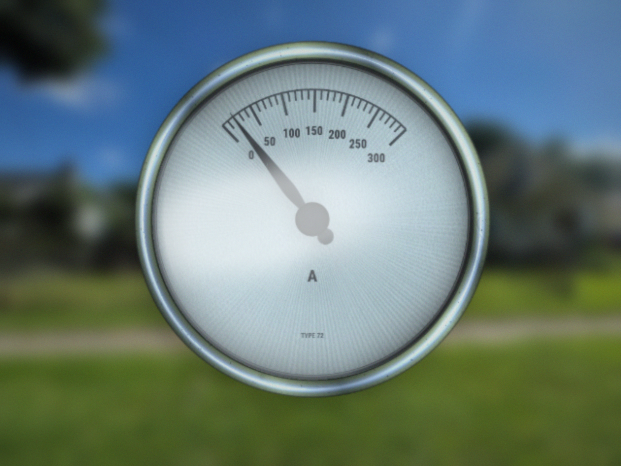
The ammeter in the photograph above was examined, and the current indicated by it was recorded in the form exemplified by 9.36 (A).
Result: 20 (A)
